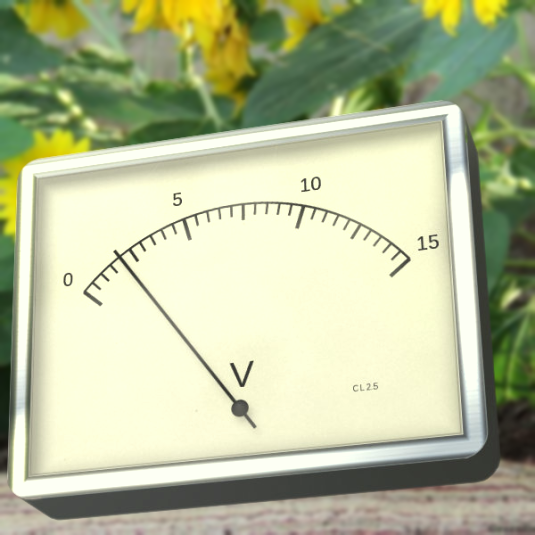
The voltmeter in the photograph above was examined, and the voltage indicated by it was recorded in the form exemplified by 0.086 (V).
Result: 2 (V)
